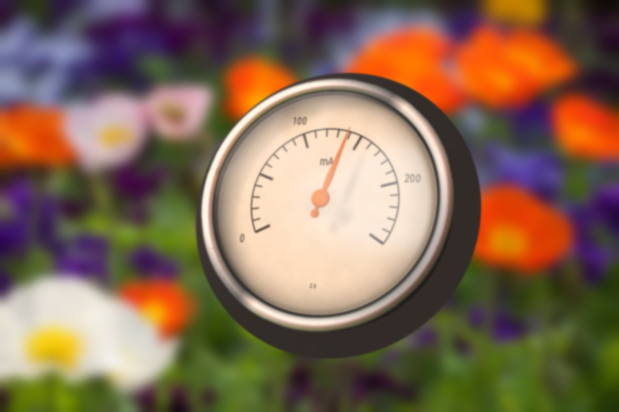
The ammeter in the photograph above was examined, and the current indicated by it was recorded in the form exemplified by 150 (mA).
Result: 140 (mA)
